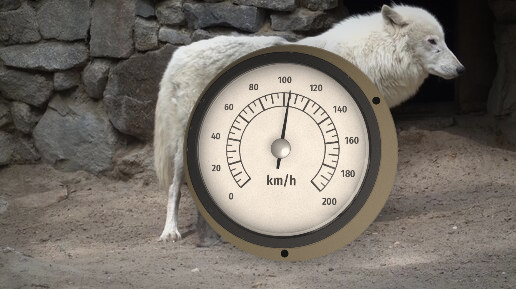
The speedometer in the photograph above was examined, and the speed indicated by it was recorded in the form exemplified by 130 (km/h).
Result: 105 (km/h)
